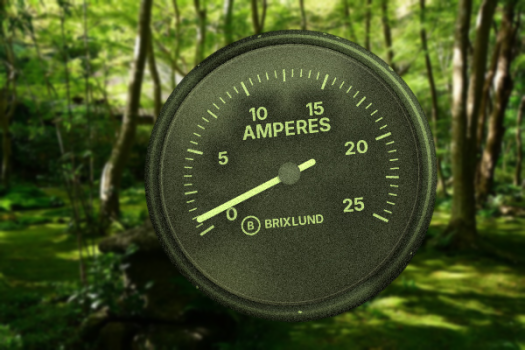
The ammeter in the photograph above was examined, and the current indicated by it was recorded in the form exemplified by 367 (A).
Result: 0.75 (A)
